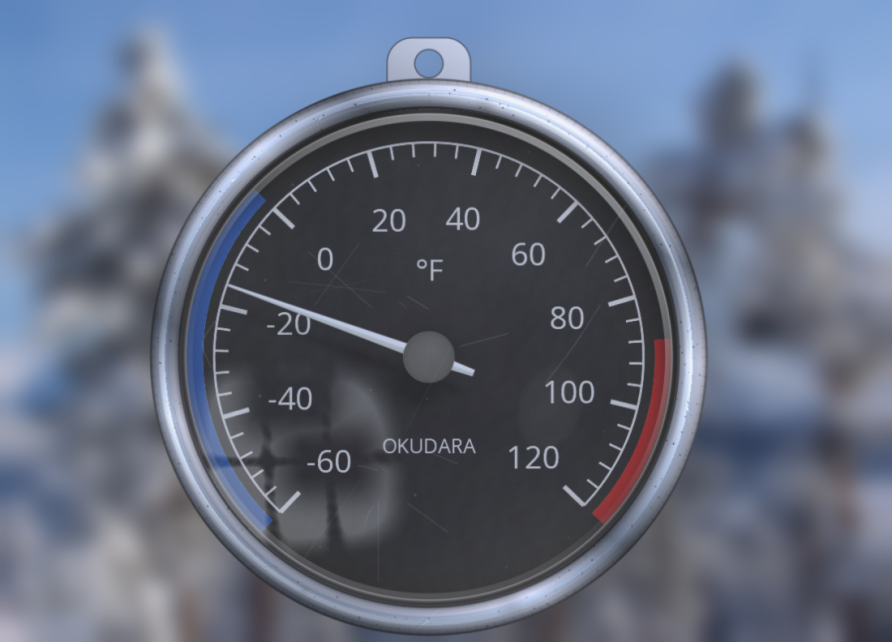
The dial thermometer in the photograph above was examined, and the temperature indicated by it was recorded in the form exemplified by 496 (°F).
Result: -16 (°F)
